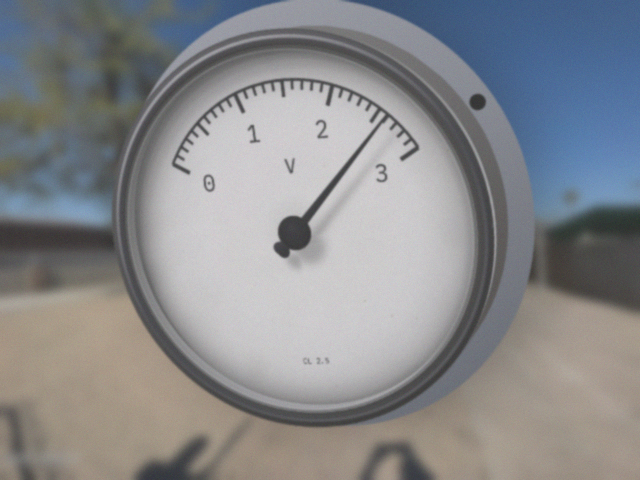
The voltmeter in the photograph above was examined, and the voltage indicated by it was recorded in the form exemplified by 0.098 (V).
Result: 2.6 (V)
